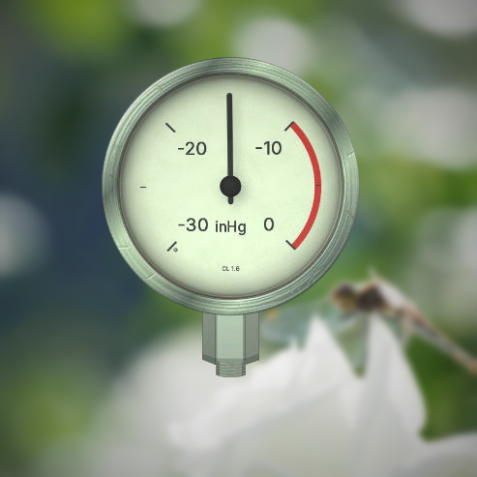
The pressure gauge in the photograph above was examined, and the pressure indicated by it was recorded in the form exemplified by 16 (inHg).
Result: -15 (inHg)
